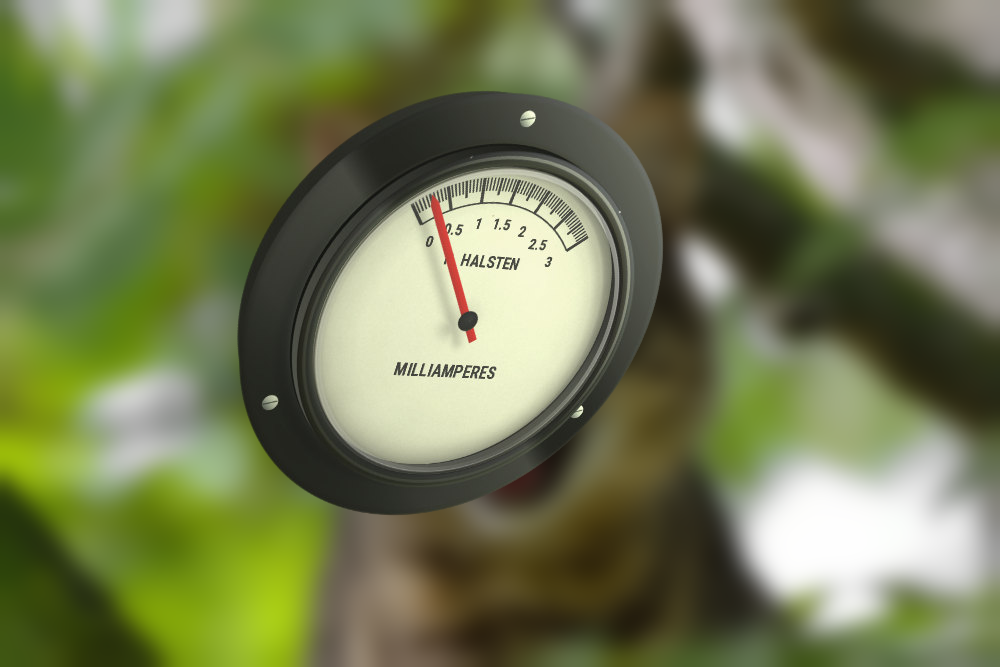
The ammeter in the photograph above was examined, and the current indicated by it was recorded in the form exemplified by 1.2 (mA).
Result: 0.25 (mA)
